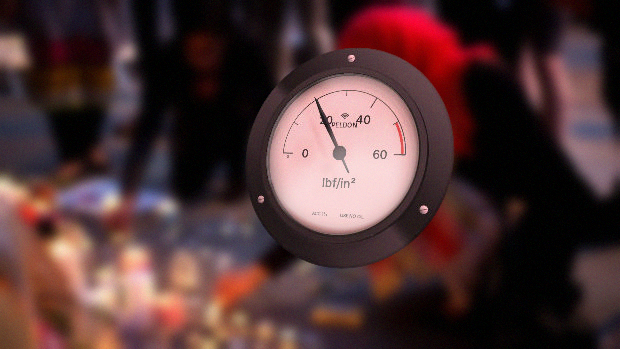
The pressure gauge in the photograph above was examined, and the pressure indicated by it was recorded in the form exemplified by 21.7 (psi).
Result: 20 (psi)
